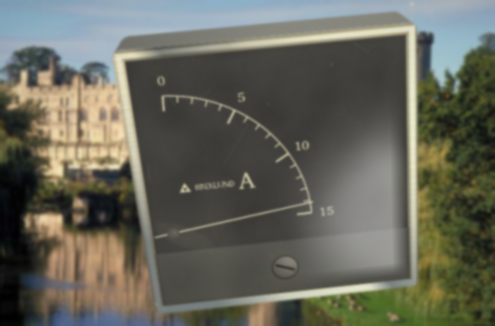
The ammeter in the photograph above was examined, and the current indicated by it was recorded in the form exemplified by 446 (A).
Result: 14 (A)
